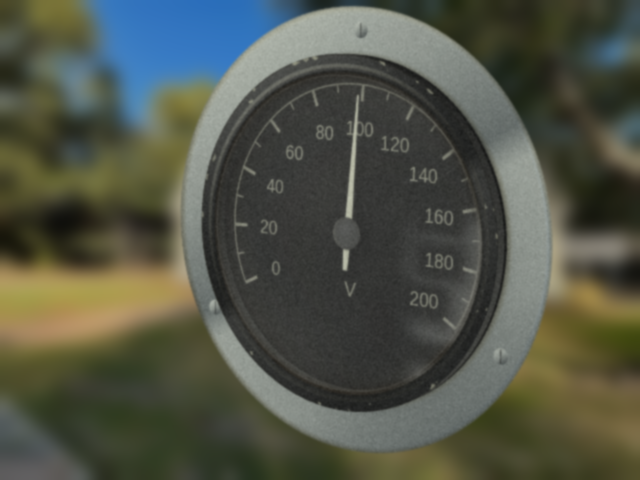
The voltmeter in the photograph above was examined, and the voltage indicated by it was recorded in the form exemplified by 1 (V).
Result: 100 (V)
